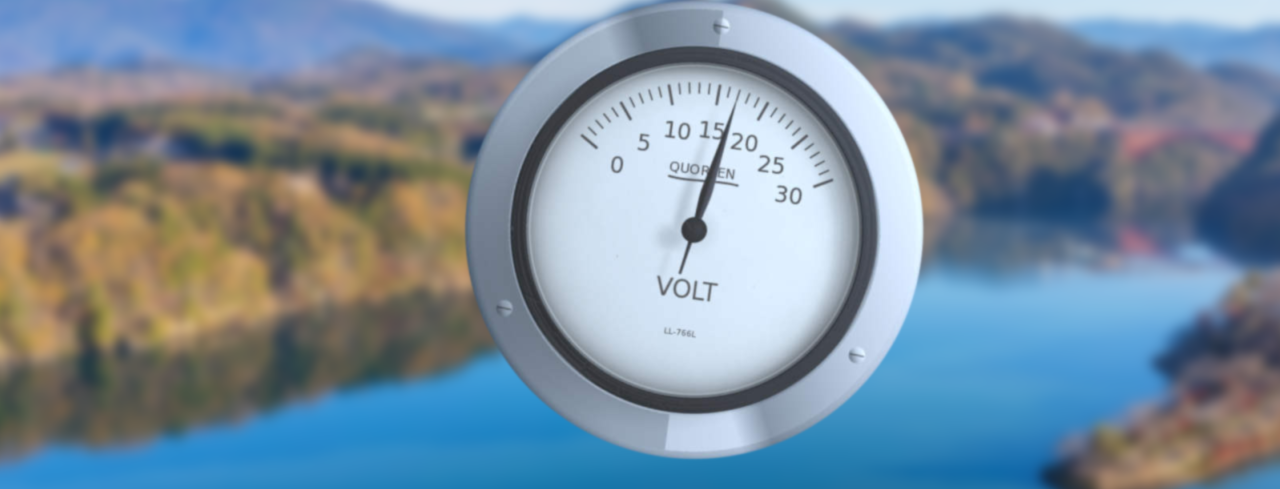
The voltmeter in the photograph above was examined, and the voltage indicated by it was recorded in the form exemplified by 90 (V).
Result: 17 (V)
